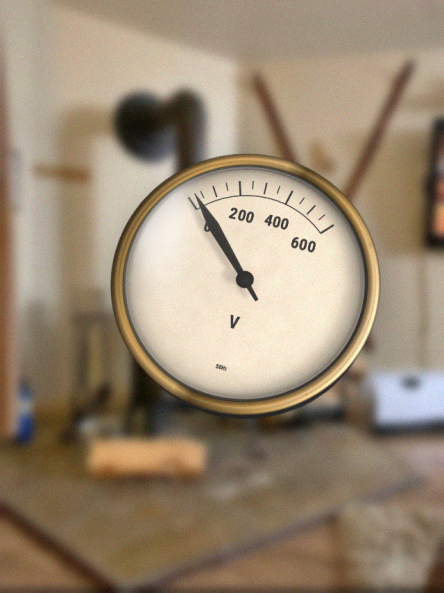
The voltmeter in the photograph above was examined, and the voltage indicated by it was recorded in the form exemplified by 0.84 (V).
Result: 25 (V)
